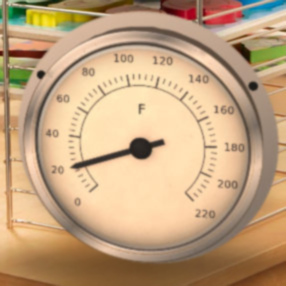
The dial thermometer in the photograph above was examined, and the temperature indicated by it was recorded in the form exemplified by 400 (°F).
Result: 20 (°F)
